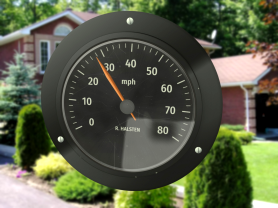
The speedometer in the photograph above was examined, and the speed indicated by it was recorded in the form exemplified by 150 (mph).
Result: 28 (mph)
